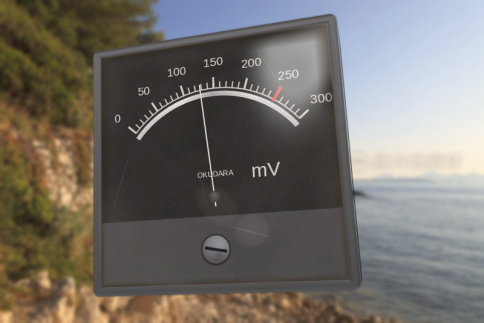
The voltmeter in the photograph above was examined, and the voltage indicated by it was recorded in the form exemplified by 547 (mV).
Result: 130 (mV)
